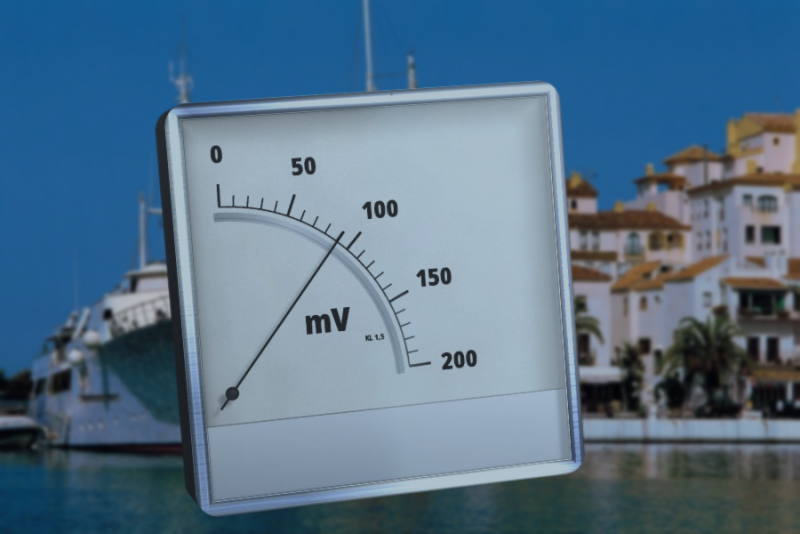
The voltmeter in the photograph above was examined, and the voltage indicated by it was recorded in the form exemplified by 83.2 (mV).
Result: 90 (mV)
